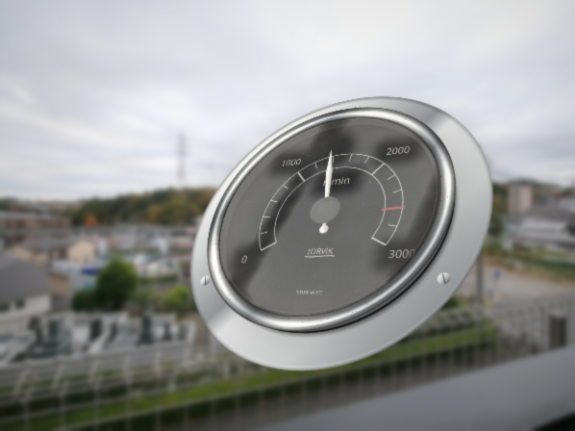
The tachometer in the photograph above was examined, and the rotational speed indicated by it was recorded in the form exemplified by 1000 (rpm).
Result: 1400 (rpm)
